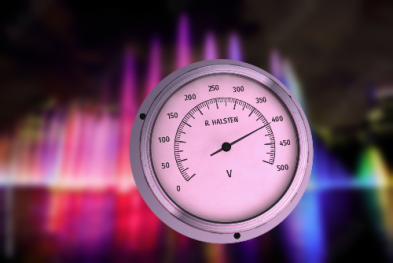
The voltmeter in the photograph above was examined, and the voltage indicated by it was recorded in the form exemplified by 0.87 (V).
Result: 400 (V)
